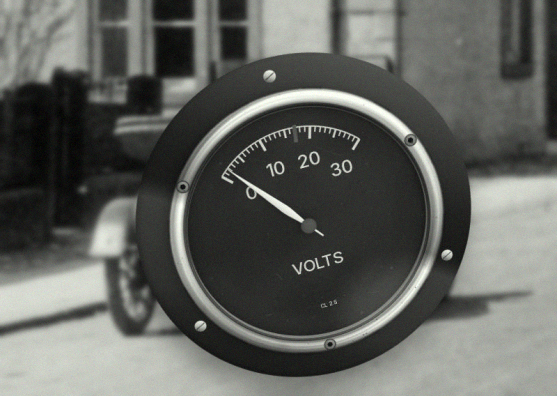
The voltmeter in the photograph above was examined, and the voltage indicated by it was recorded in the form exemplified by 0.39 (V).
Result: 2 (V)
